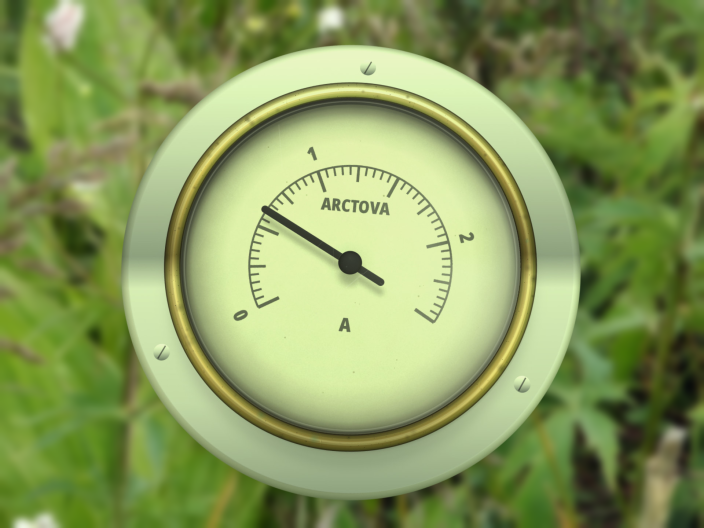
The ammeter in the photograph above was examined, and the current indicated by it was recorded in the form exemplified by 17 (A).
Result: 0.6 (A)
